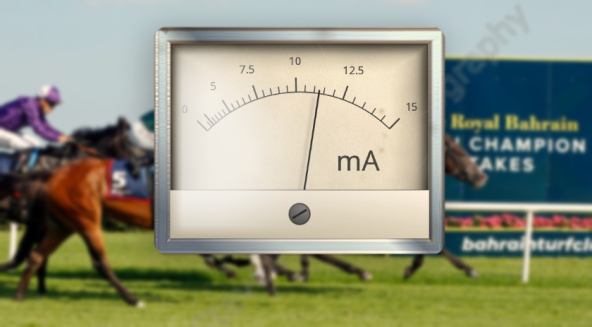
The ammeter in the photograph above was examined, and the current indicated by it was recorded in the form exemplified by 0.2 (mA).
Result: 11.25 (mA)
